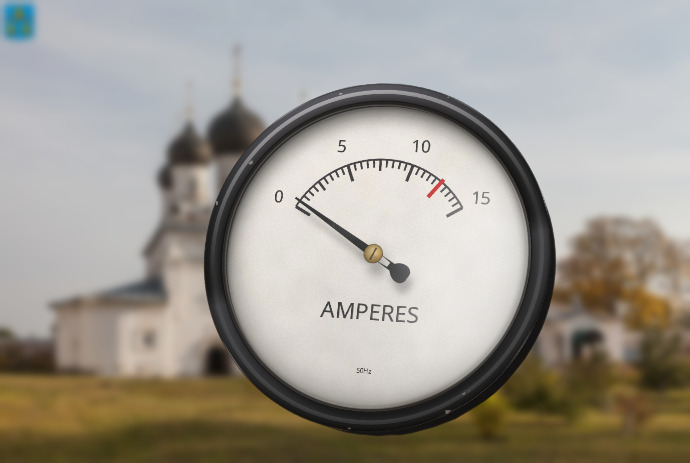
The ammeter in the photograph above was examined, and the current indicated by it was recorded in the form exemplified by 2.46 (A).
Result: 0.5 (A)
